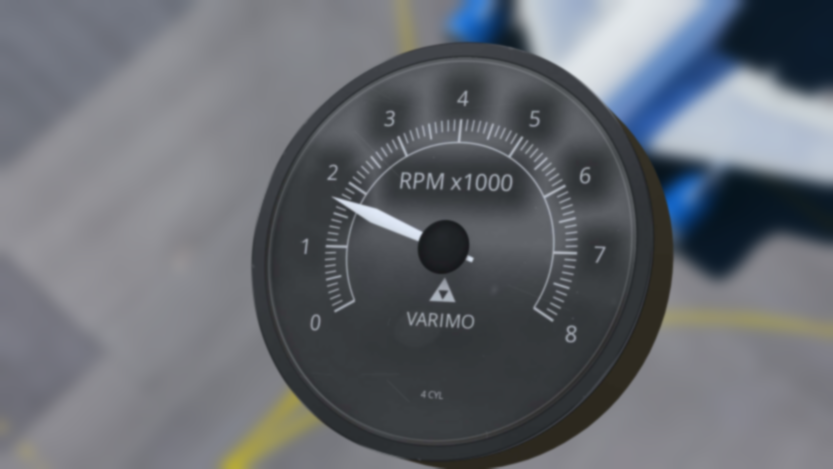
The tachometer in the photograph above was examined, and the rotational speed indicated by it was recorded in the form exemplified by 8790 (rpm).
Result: 1700 (rpm)
